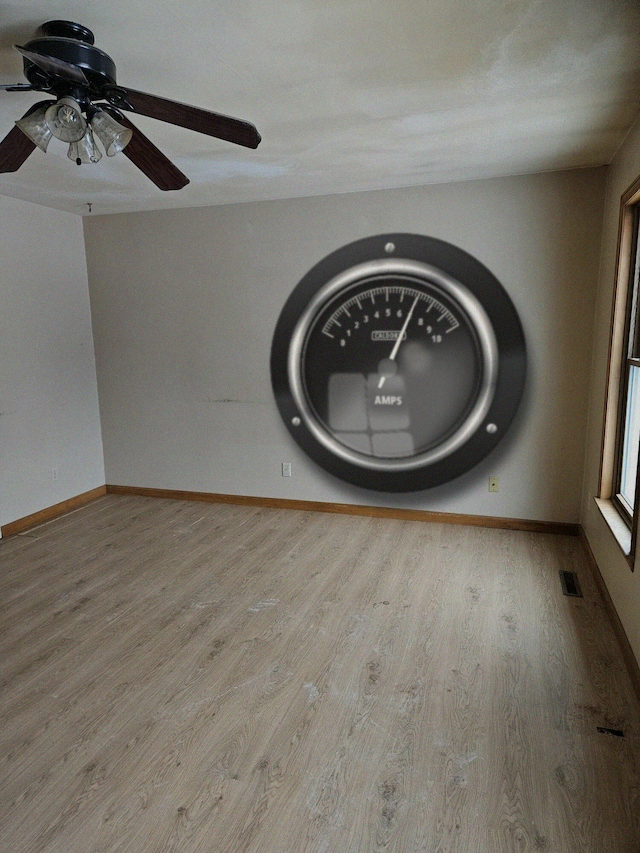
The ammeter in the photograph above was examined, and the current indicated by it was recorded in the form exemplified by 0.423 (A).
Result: 7 (A)
